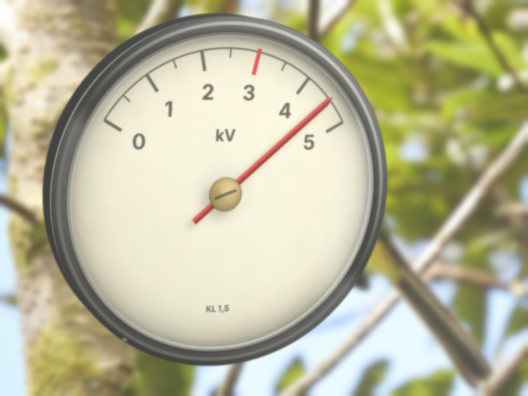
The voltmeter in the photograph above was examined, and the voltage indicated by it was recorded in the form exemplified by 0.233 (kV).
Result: 4.5 (kV)
